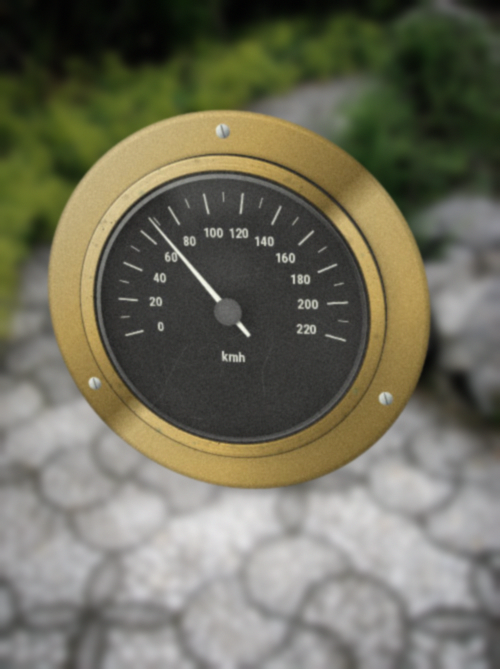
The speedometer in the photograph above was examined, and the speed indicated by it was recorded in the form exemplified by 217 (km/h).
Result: 70 (km/h)
